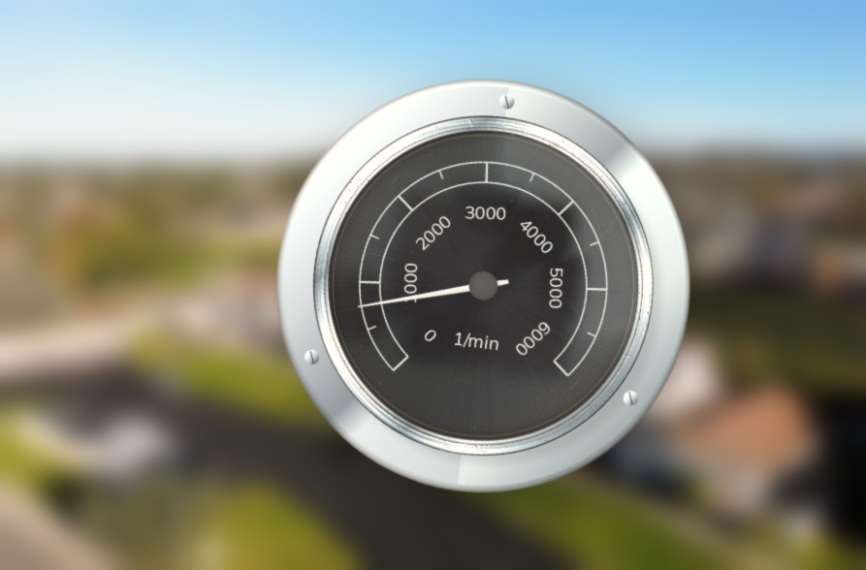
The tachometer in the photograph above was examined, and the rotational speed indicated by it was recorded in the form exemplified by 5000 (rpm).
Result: 750 (rpm)
